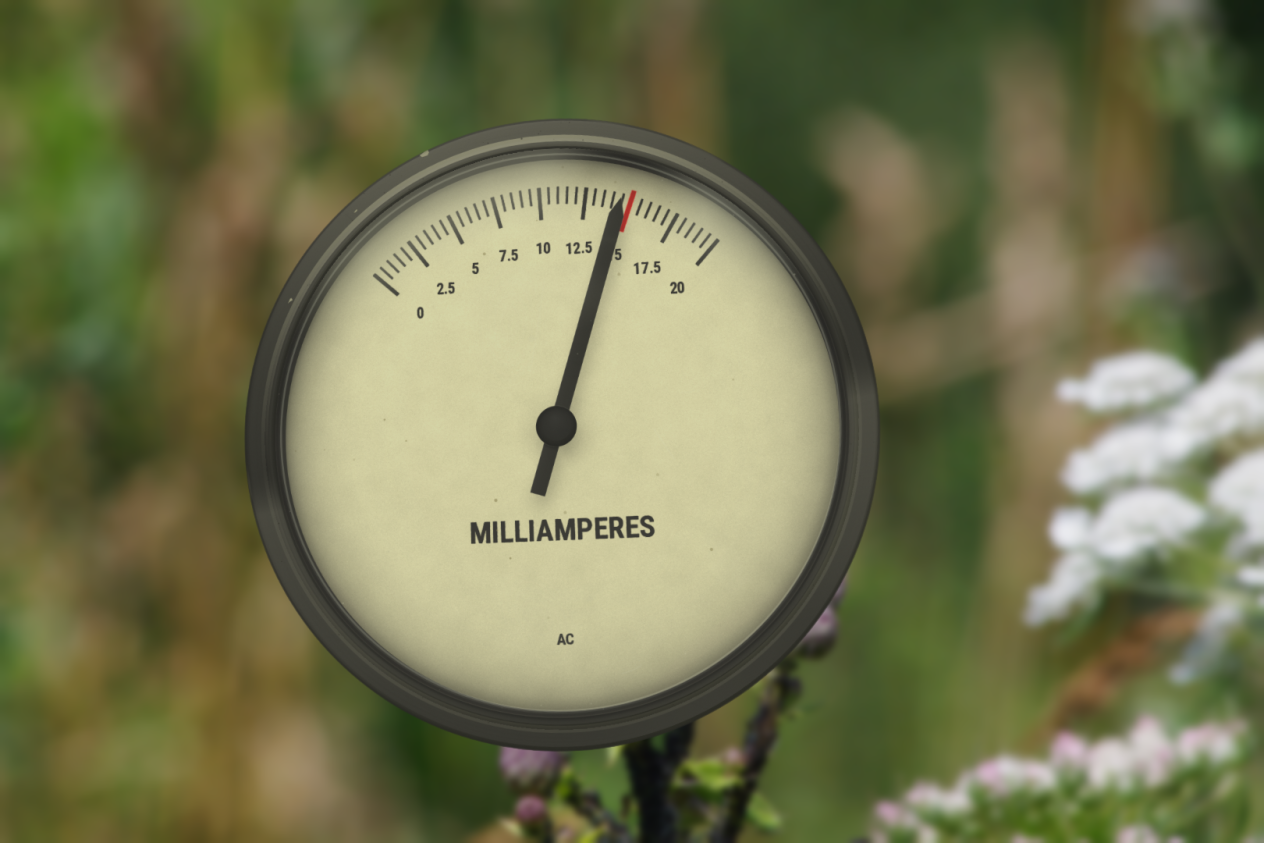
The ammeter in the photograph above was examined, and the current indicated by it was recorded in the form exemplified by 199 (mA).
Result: 14.5 (mA)
